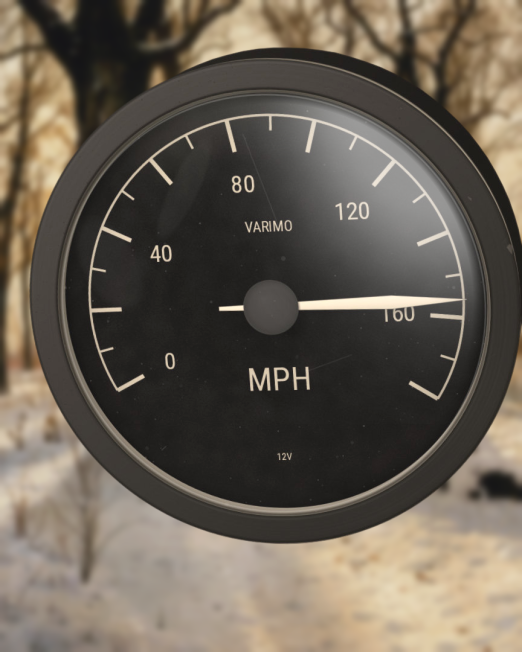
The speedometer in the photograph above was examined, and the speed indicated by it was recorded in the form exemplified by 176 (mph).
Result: 155 (mph)
